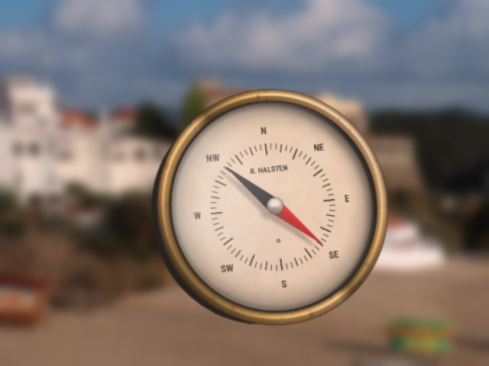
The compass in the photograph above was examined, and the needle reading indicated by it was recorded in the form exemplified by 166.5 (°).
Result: 135 (°)
